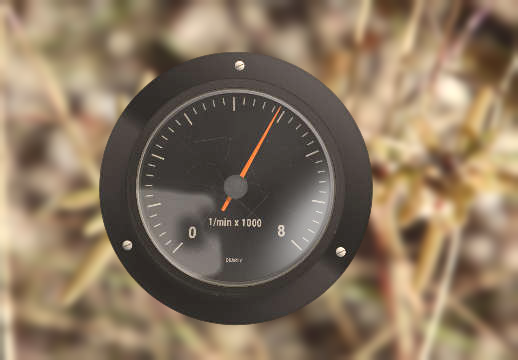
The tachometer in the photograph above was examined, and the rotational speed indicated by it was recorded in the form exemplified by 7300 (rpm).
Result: 4900 (rpm)
